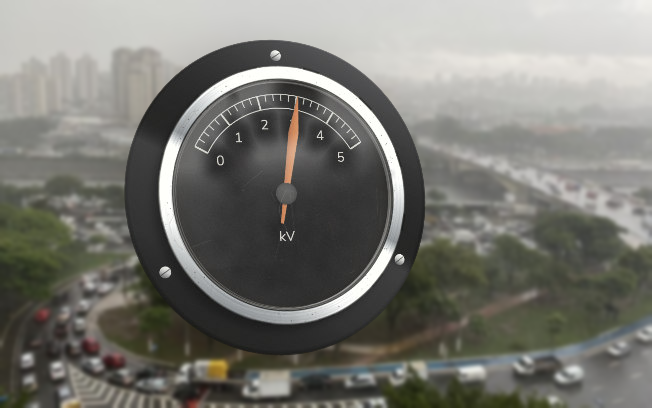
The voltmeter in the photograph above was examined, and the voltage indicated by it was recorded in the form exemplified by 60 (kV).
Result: 3 (kV)
